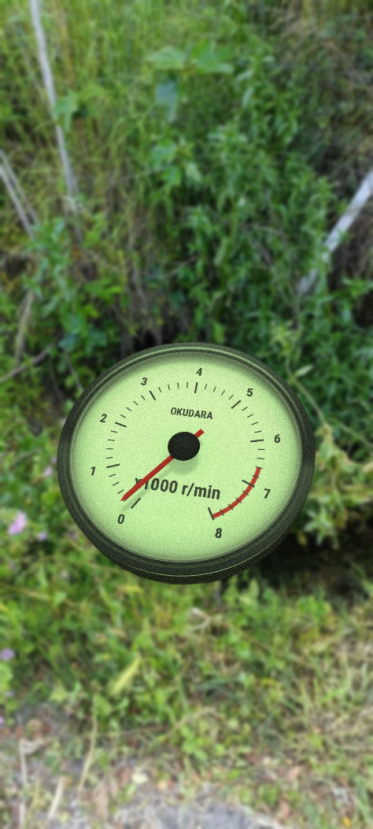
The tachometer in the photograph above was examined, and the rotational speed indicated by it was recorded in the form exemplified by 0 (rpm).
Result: 200 (rpm)
